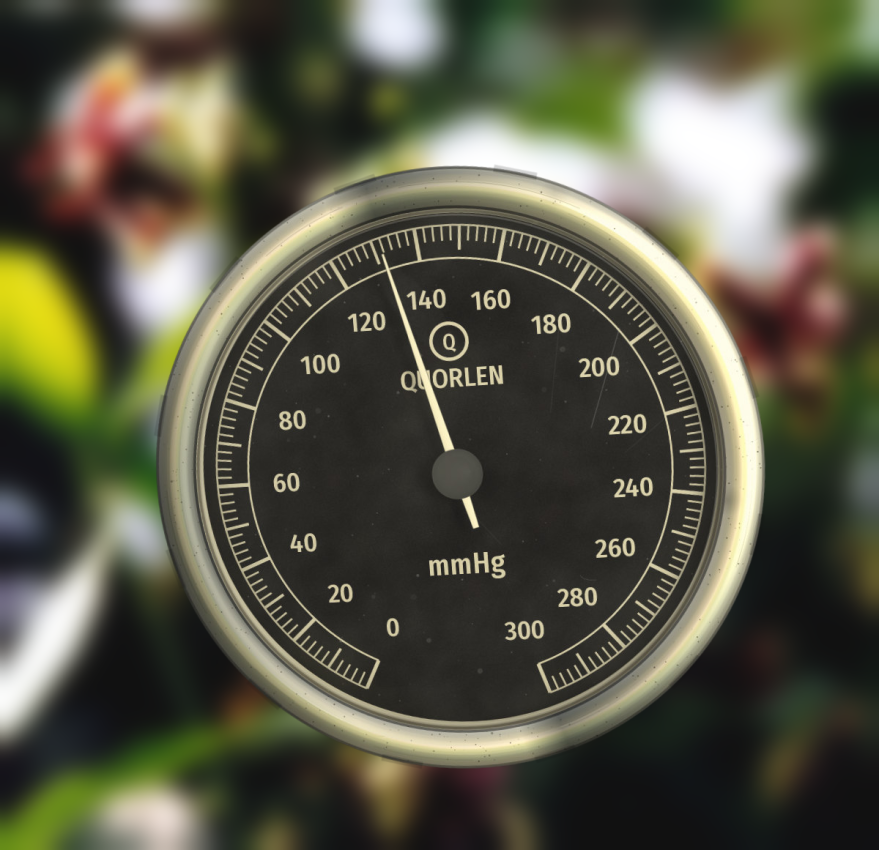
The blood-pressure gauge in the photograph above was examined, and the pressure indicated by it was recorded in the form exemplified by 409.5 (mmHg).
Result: 132 (mmHg)
